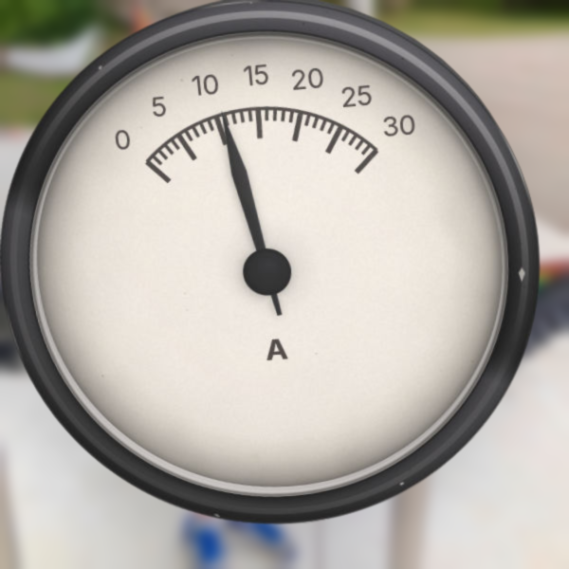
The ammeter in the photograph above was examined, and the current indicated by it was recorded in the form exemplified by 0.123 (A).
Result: 11 (A)
